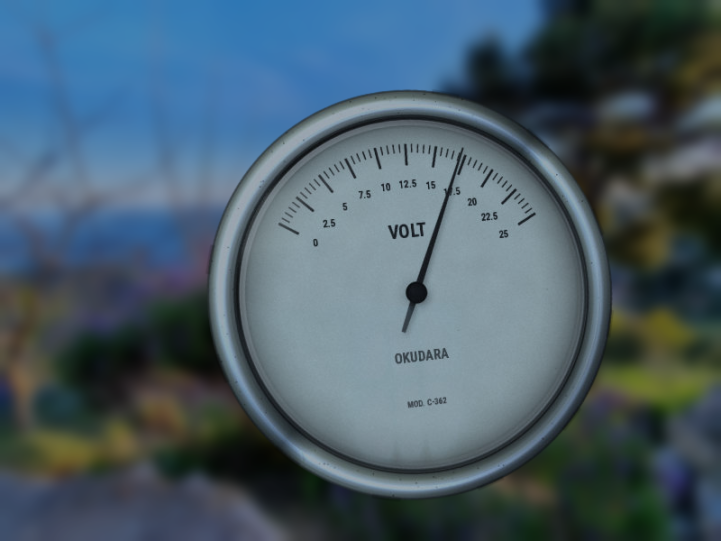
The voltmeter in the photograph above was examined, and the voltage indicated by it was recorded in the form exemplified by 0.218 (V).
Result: 17 (V)
